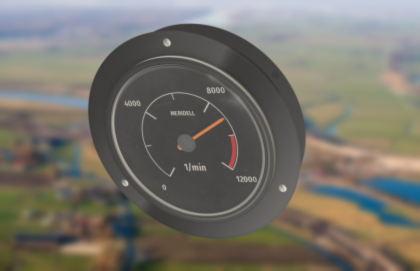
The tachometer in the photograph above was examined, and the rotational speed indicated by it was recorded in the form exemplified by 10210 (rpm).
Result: 9000 (rpm)
